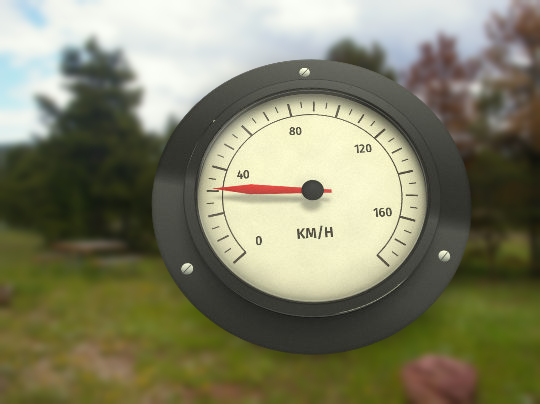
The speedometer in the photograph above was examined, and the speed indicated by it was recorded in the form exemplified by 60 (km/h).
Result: 30 (km/h)
